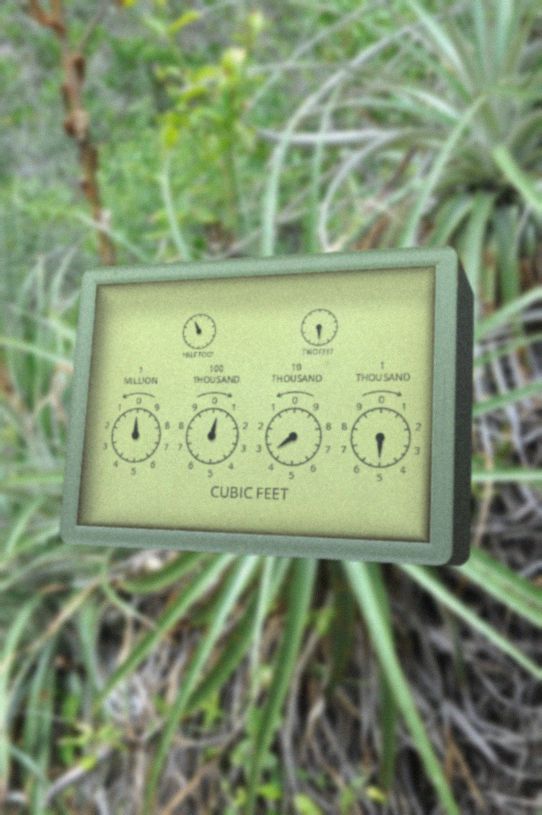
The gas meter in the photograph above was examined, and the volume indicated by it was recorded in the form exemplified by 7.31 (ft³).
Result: 3500 (ft³)
